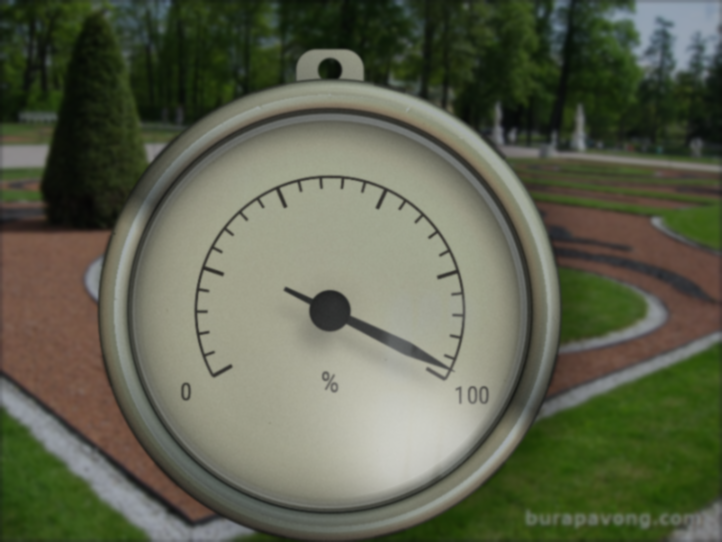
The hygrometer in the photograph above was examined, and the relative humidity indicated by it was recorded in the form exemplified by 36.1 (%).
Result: 98 (%)
